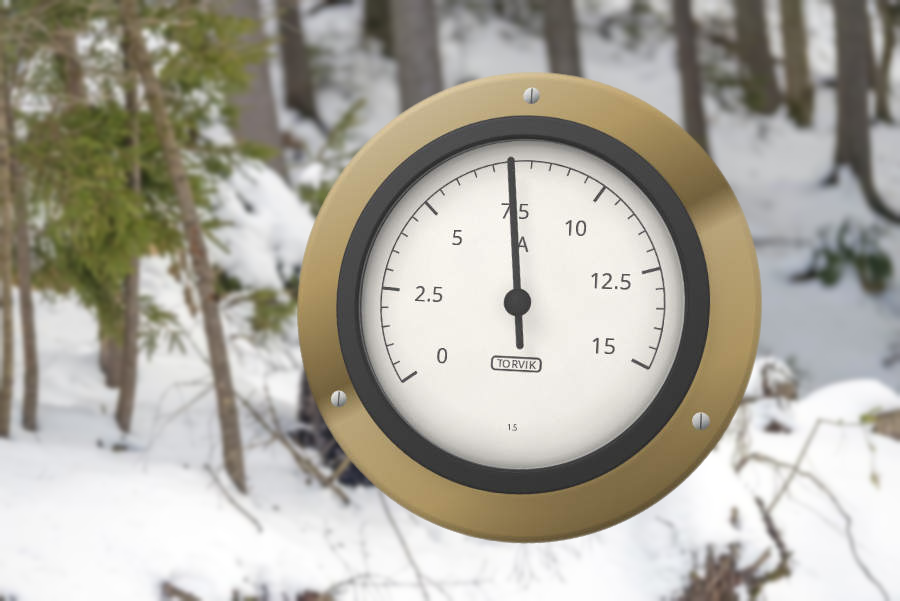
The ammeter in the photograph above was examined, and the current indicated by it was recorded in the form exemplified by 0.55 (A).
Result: 7.5 (A)
